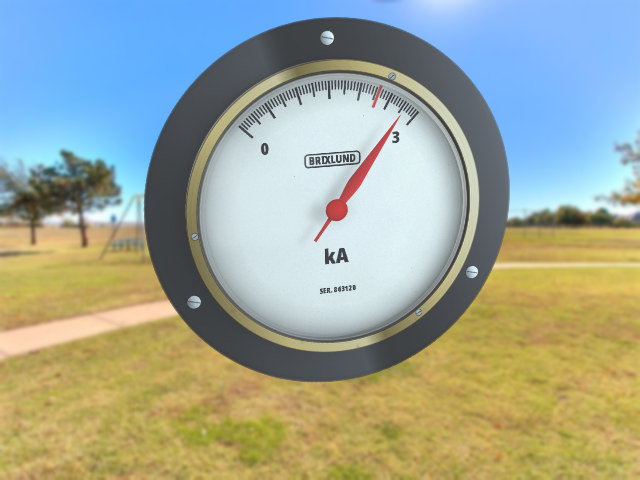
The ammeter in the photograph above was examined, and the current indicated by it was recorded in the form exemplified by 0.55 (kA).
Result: 2.75 (kA)
